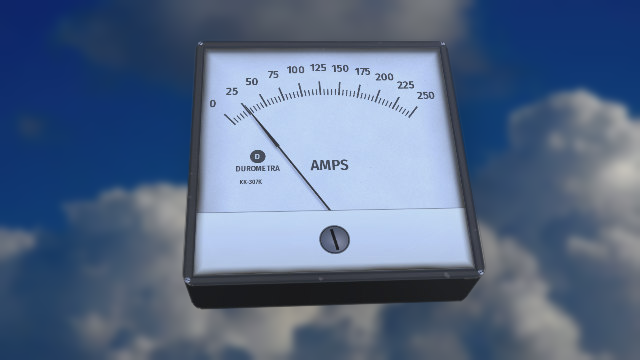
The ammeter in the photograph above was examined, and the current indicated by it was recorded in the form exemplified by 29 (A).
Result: 25 (A)
